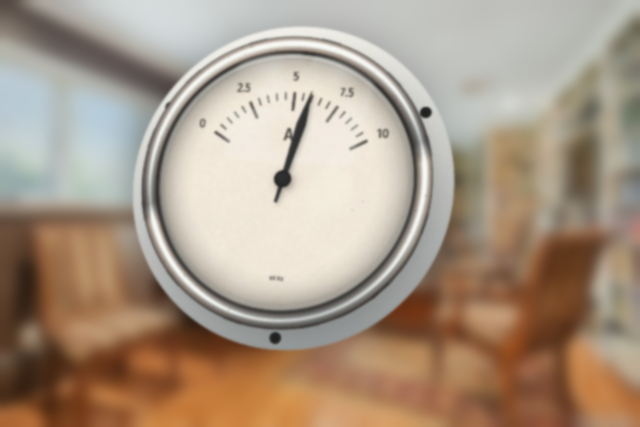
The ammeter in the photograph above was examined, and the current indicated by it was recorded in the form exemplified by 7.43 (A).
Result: 6 (A)
